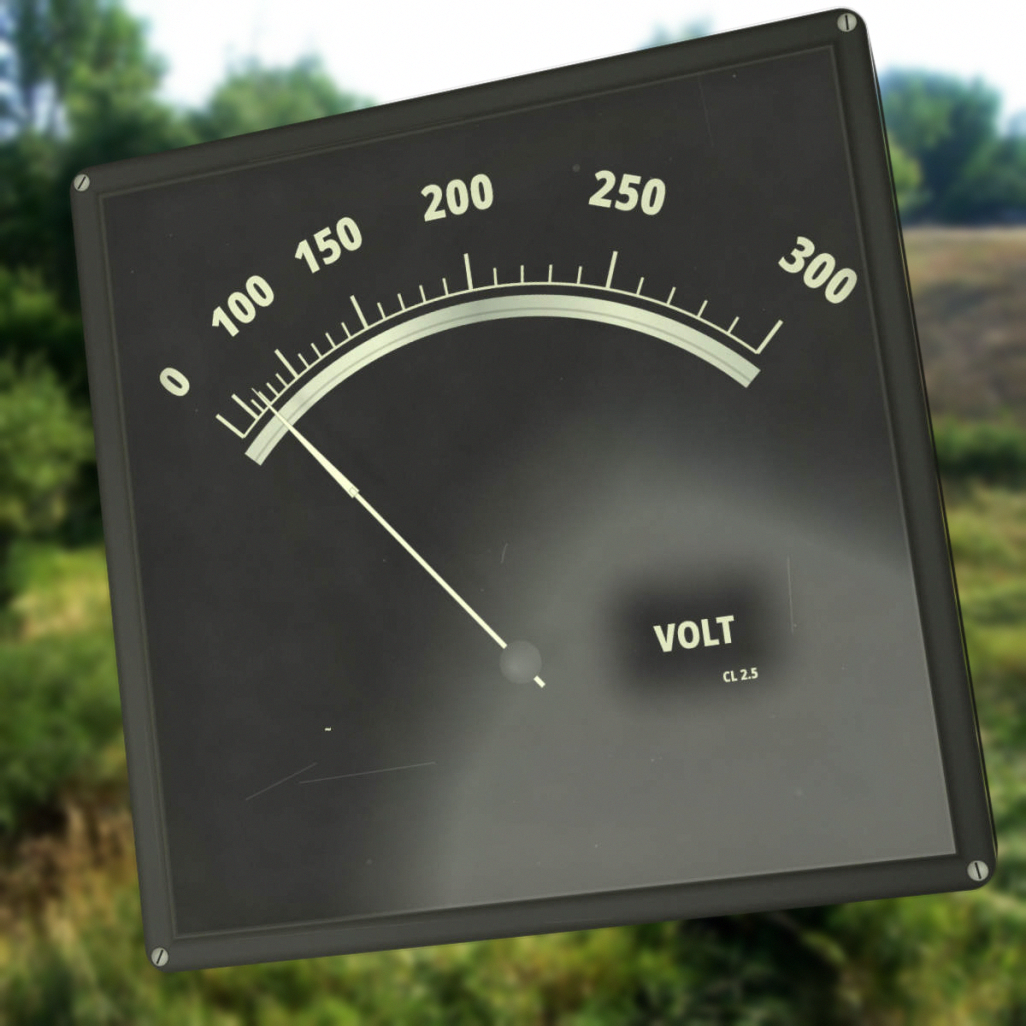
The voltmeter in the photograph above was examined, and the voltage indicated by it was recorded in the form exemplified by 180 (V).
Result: 70 (V)
